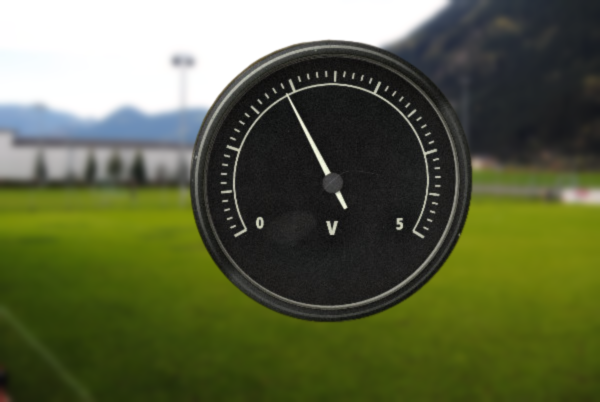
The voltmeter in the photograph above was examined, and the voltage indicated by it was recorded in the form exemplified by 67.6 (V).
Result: 1.9 (V)
